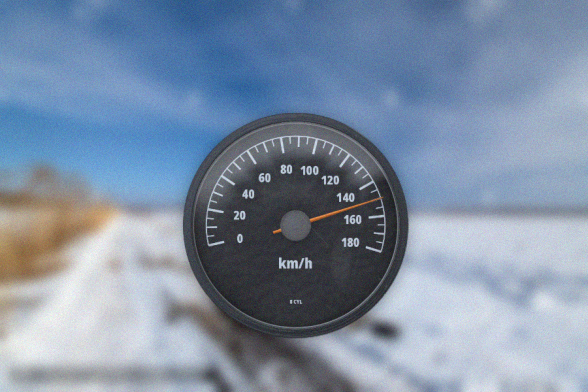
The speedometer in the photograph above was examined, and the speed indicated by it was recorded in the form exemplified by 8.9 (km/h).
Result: 150 (km/h)
